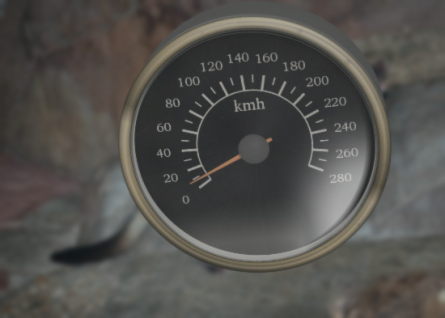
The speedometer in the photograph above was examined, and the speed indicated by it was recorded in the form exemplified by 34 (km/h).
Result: 10 (km/h)
